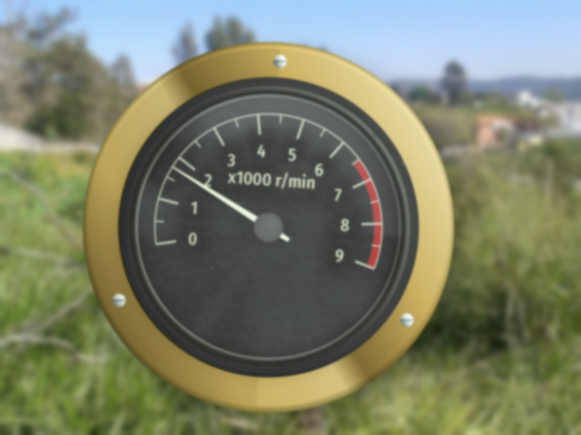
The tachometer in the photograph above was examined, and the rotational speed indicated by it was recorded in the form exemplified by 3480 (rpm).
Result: 1750 (rpm)
